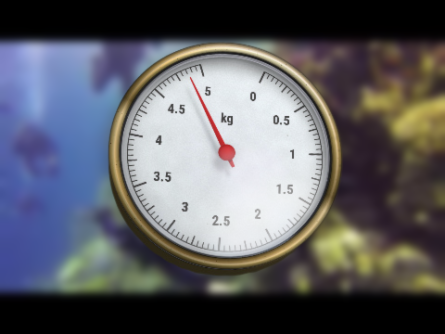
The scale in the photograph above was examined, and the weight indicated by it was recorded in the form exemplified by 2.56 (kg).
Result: 4.85 (kg)
